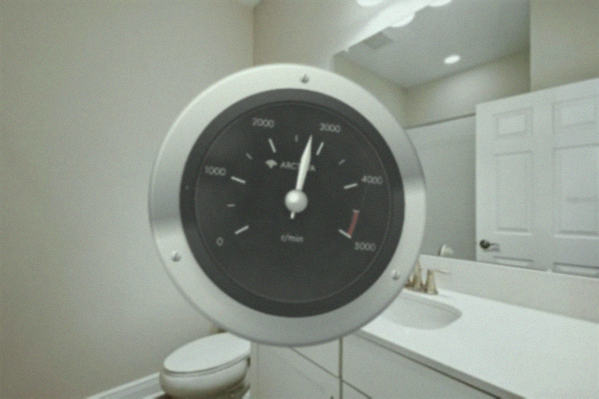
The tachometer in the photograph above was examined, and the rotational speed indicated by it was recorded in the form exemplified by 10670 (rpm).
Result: 2750 (rpm)
